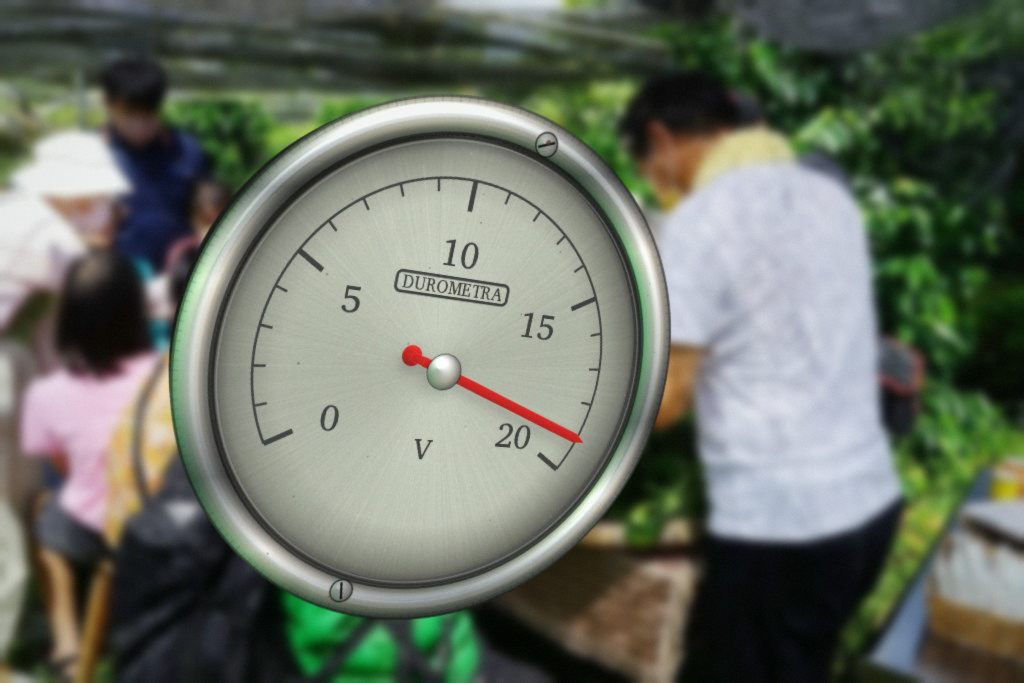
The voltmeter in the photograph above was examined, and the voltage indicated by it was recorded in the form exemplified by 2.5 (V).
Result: 19 (V)
